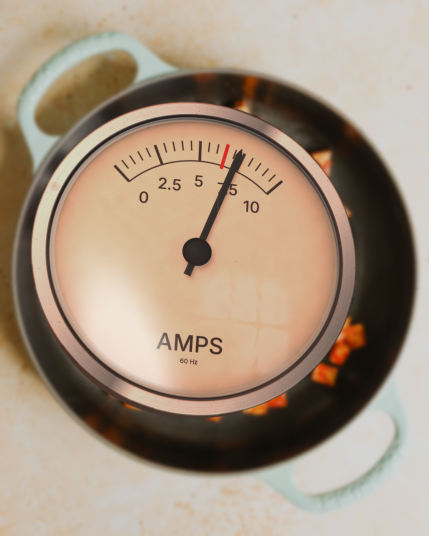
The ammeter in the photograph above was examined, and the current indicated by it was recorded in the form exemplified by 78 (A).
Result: 7.25 (A)
